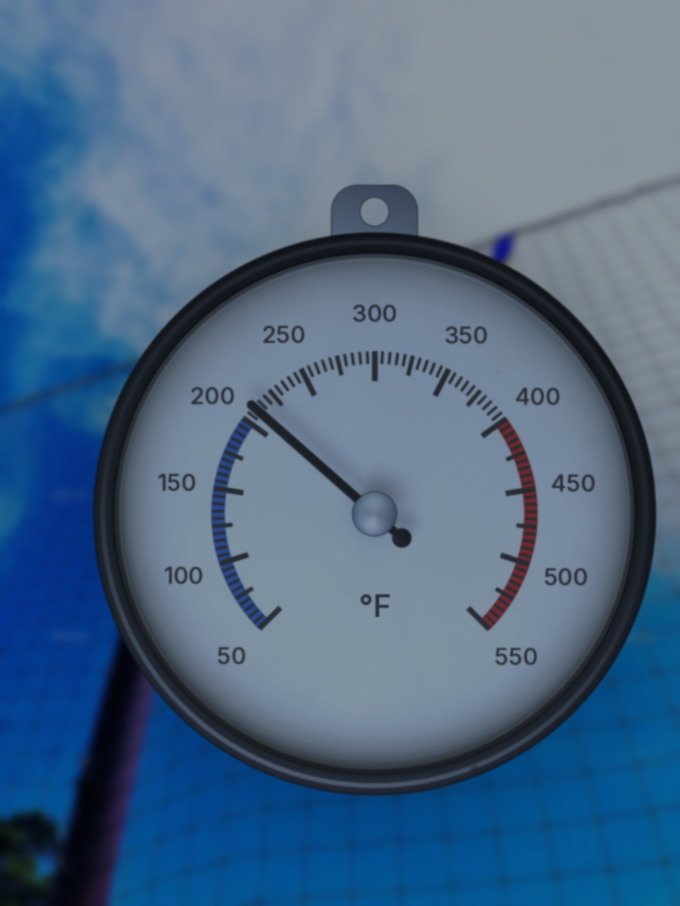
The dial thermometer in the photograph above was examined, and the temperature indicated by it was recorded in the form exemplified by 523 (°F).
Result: 210 (°F)
